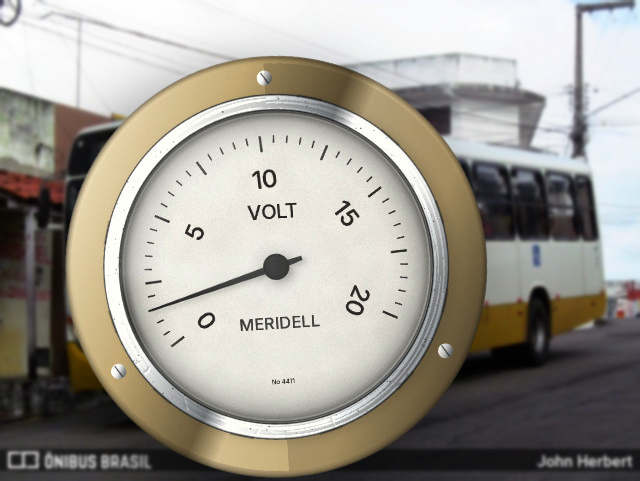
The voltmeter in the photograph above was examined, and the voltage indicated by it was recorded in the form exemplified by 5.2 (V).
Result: 1.5 (V)
